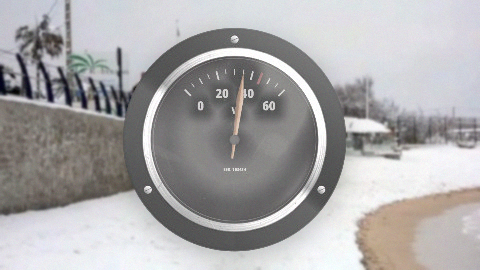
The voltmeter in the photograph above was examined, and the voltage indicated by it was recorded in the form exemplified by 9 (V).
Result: 35 (V)
